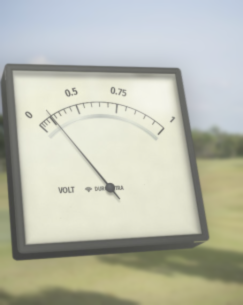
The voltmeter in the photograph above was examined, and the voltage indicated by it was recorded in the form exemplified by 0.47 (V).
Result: 0.25 (V)
